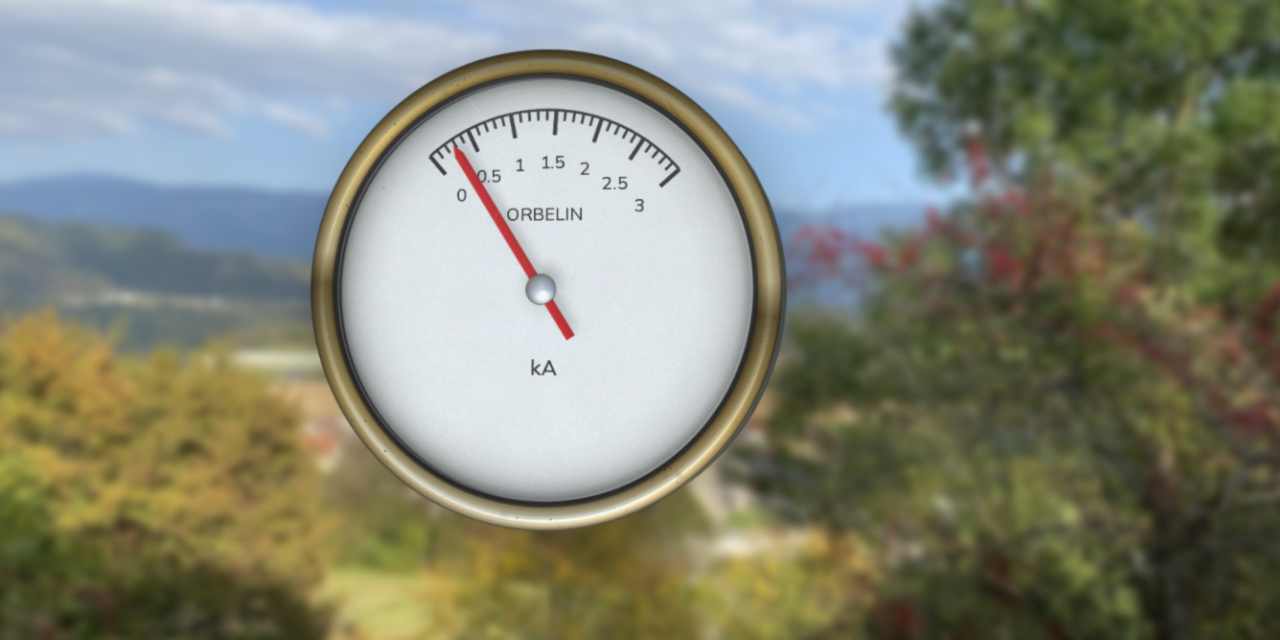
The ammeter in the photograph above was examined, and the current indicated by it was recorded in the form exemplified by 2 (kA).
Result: 0.3 (kA)
